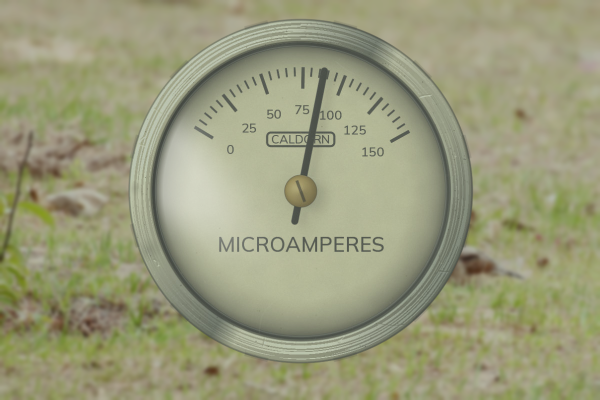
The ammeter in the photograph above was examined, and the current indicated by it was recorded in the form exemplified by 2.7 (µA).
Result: 87.5 (µA)
